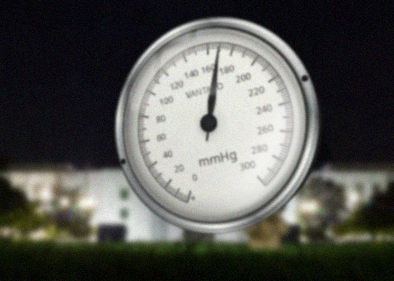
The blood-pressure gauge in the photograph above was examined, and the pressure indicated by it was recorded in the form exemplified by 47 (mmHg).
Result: 170 (mmHg)
